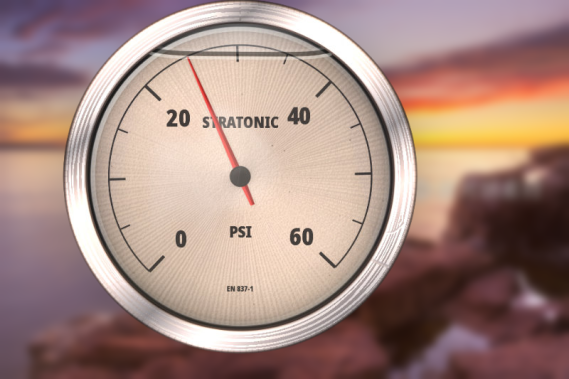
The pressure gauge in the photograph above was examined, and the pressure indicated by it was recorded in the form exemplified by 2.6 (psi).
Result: 25 (psi)
